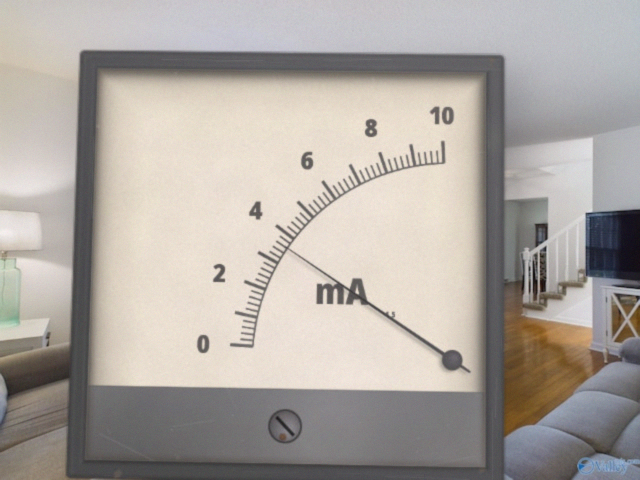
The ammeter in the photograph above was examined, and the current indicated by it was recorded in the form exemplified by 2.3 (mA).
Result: 3.6 (mA)
